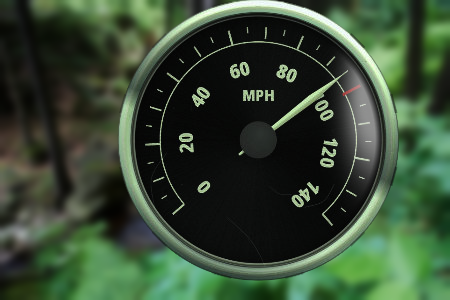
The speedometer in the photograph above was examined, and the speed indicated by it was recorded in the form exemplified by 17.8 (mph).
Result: 95 (mph)
